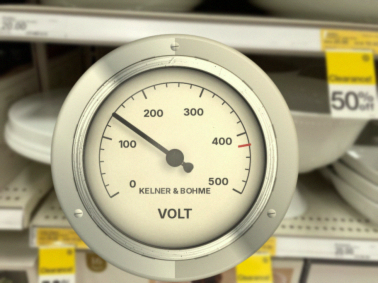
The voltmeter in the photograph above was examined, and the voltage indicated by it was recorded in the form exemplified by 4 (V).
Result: 140 (V)
